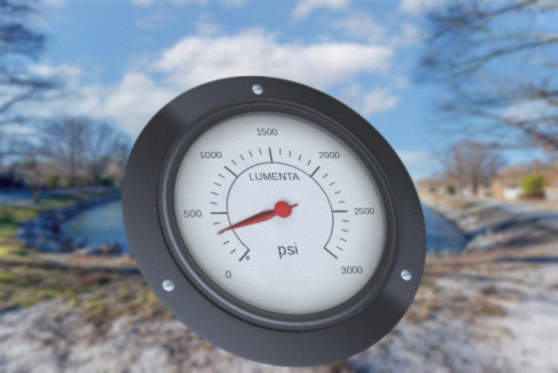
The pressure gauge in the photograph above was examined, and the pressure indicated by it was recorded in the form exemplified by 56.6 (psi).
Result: 300 (psi)
